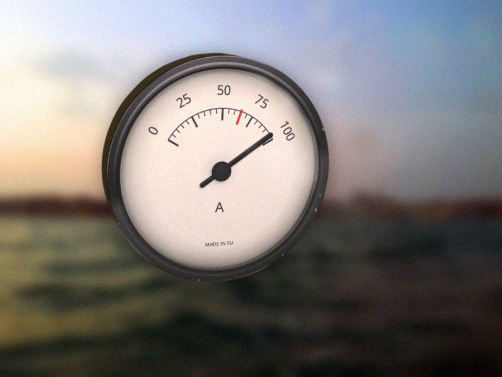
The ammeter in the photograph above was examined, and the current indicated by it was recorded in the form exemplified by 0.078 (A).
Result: 95 (A)
